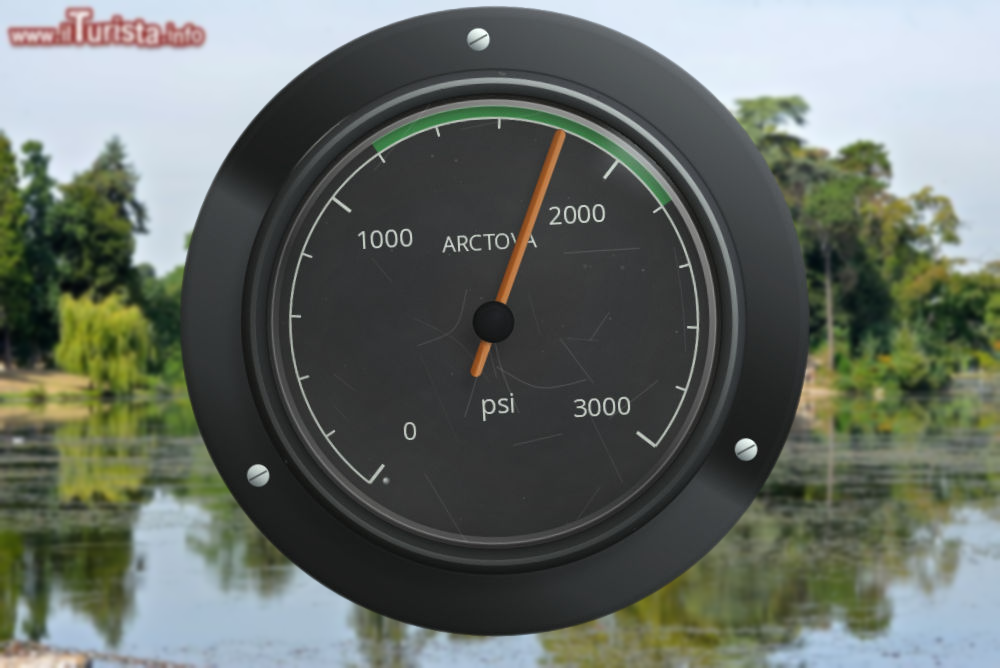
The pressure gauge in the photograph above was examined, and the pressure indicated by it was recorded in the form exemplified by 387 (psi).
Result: 1800 (psi)
